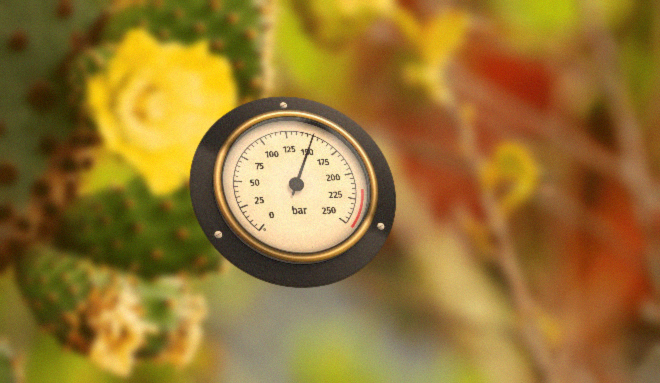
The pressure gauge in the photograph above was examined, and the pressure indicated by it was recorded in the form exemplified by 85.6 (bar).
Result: 150 (bar)
